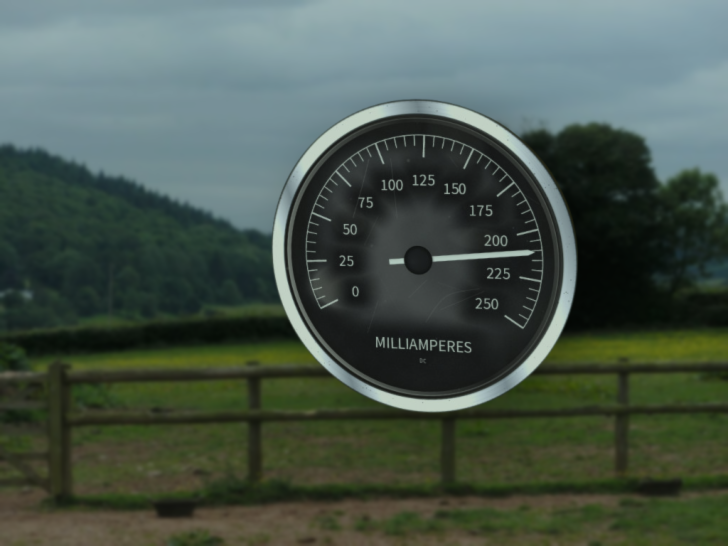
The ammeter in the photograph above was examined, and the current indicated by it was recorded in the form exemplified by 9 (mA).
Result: 210 (mA)
